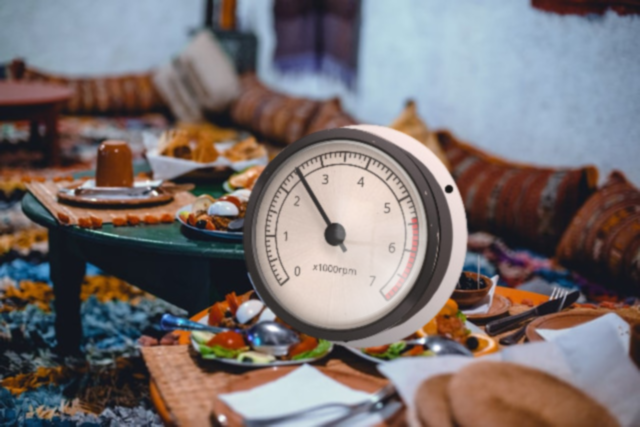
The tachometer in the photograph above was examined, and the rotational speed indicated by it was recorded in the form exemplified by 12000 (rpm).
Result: 2500 (rpm)
